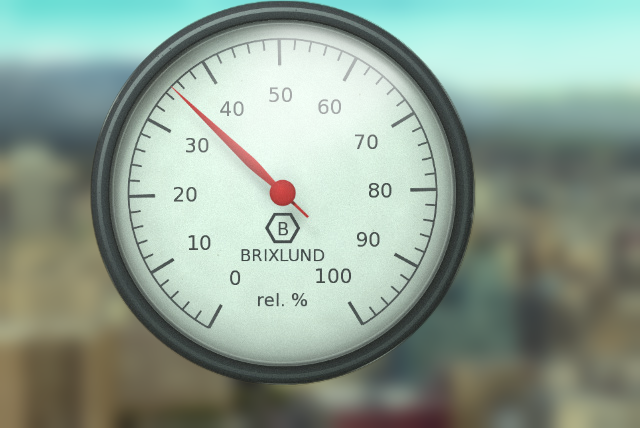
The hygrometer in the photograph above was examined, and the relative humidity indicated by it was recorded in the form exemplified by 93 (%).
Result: 35 (%)
